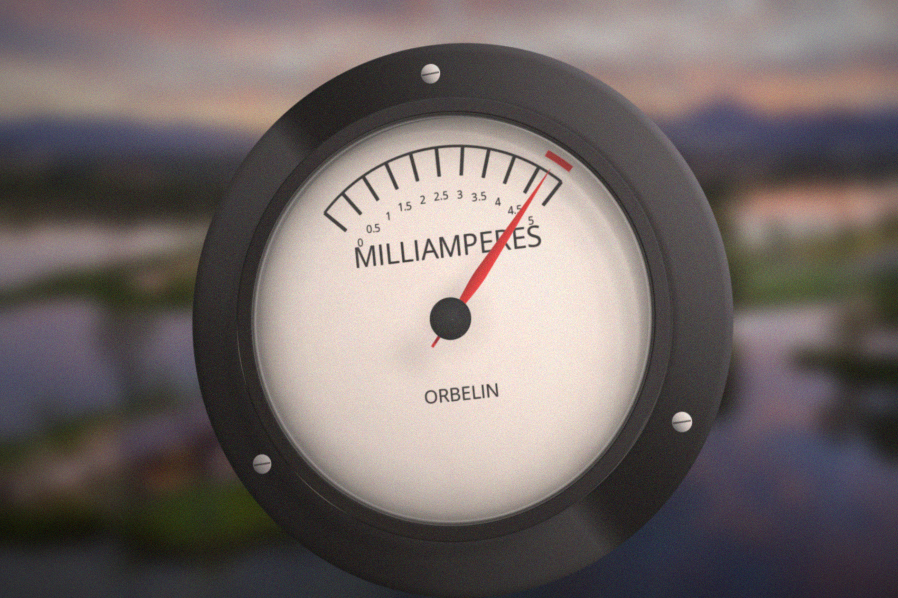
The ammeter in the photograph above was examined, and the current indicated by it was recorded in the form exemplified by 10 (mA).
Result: 4.75 (mA)
